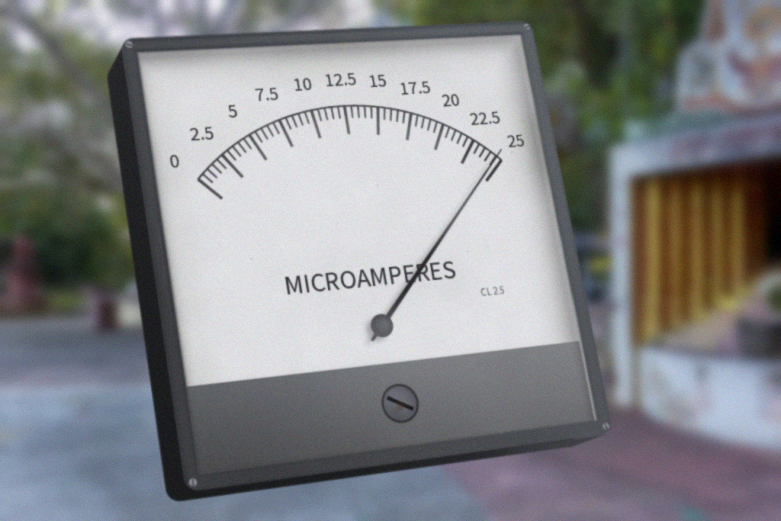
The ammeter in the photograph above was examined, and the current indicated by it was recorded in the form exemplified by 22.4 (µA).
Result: 24.5 (µA)
